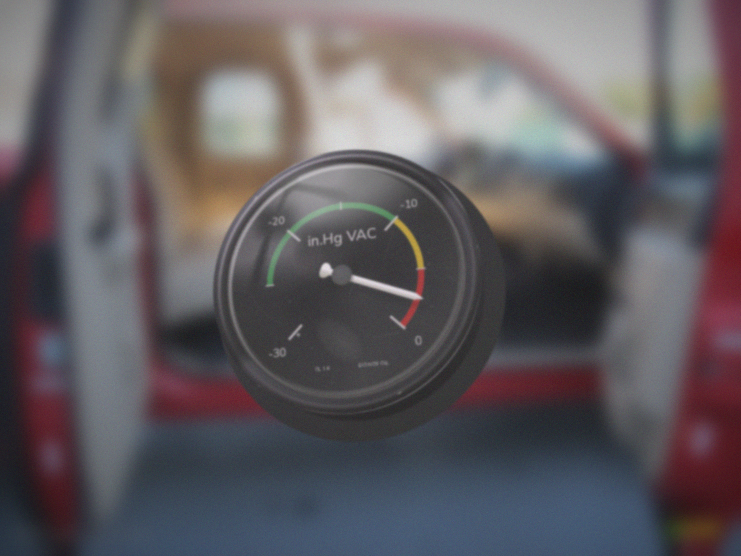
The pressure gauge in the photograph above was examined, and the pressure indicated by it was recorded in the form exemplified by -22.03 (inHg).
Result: -2.5 (inHg)
